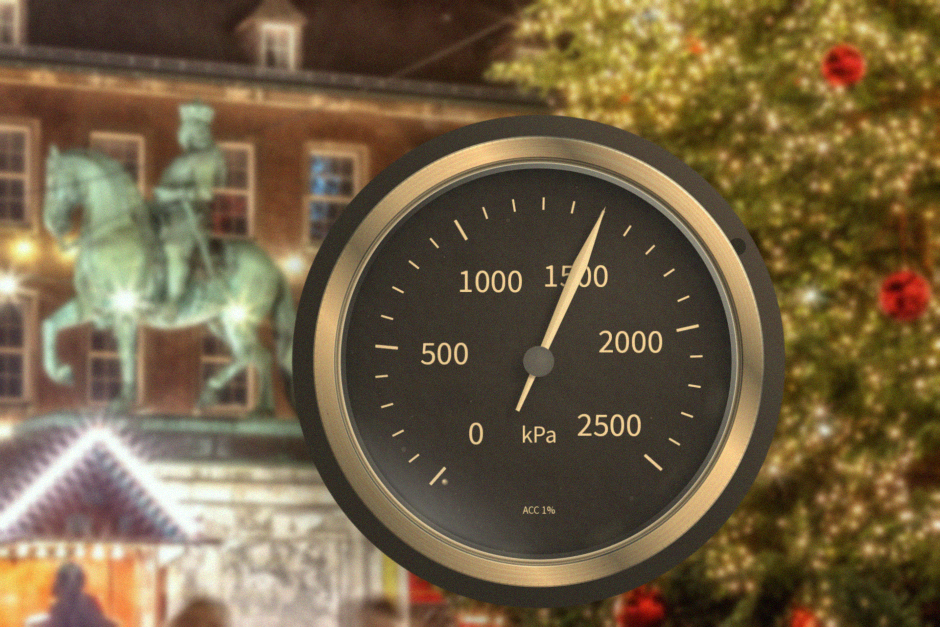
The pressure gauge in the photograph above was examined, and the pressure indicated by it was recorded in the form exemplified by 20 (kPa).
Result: 1500 (kPa)
